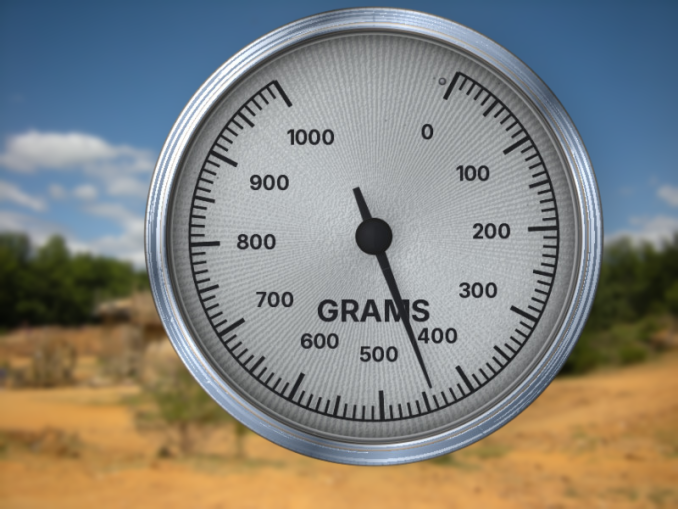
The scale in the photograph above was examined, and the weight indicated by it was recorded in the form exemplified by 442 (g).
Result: 440 (g)
